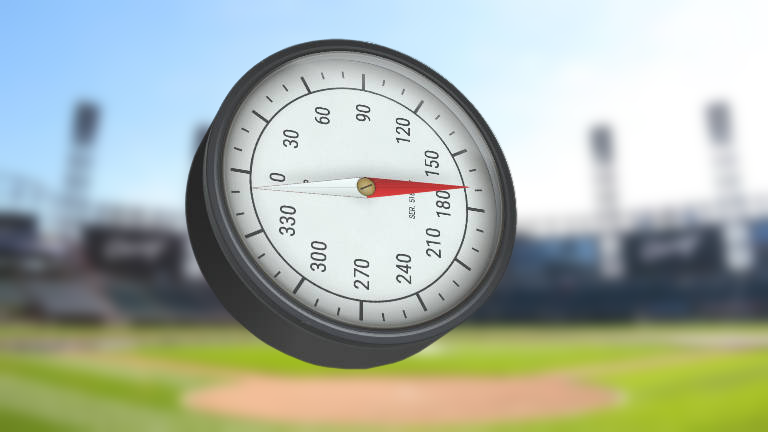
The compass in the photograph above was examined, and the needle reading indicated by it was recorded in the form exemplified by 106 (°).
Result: 170 (°)
